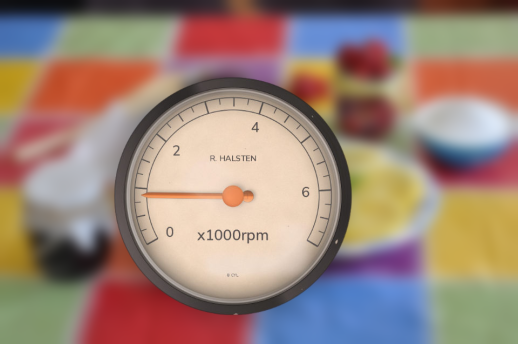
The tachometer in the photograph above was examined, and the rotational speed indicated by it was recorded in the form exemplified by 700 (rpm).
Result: 875 (rpm)
